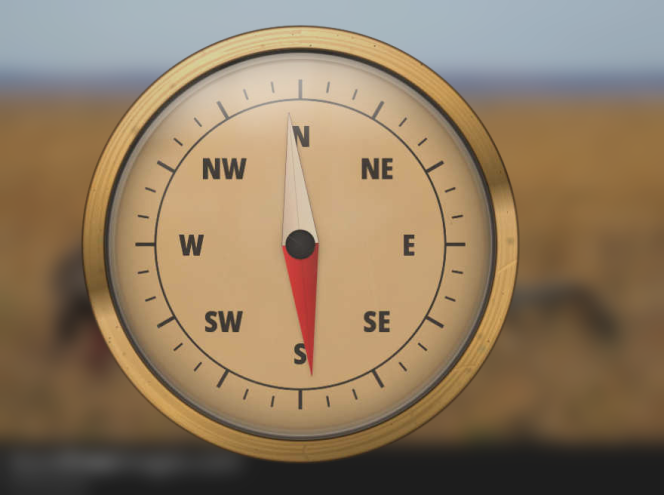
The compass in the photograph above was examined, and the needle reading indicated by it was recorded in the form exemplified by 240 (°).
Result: 175 (°)
